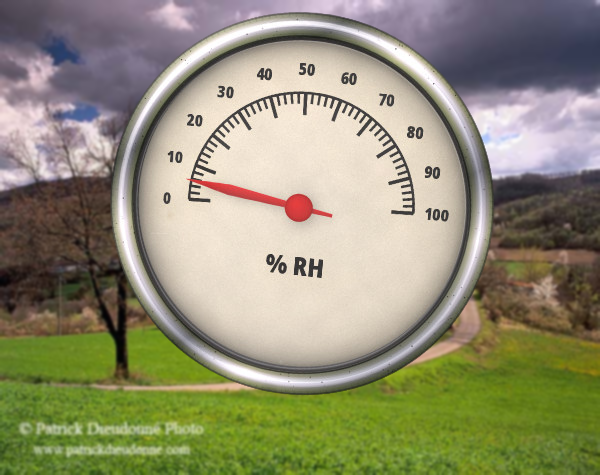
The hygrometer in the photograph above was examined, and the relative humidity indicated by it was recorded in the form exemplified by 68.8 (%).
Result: 6 (%)
